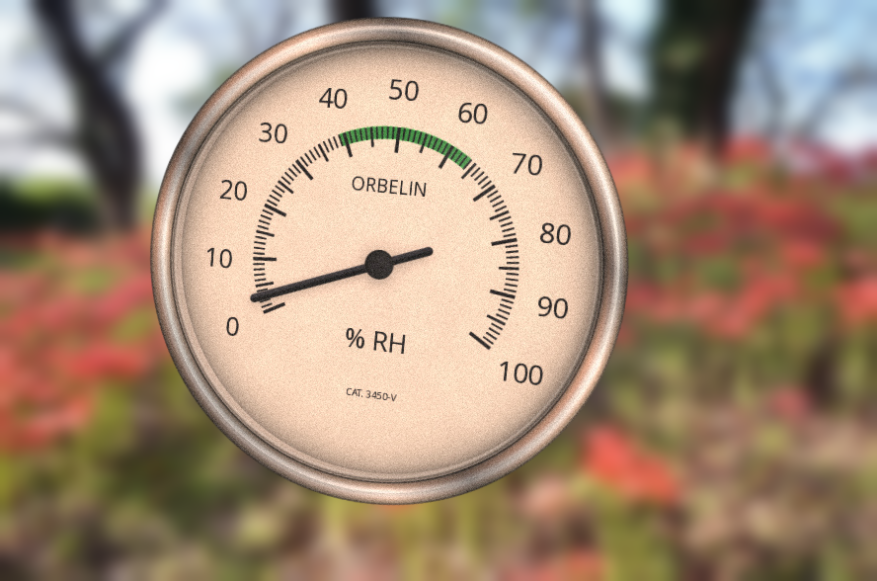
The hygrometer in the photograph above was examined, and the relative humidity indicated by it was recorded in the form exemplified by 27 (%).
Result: 3 (%)
